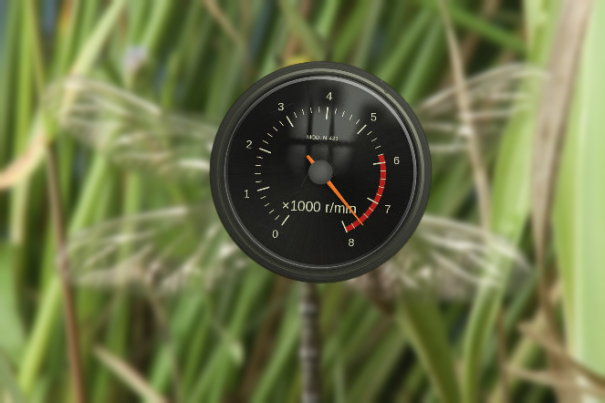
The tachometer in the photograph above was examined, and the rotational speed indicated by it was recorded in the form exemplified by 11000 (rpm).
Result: 7600 (rpm)
